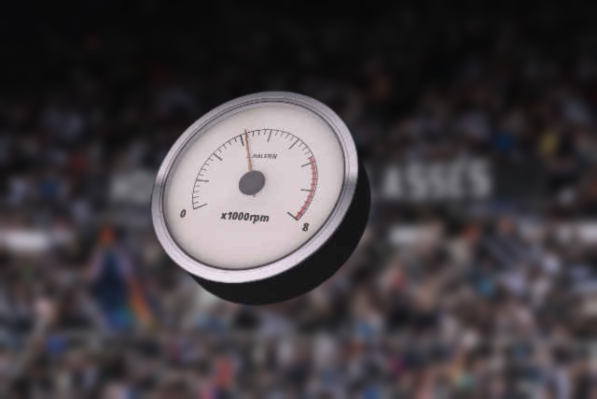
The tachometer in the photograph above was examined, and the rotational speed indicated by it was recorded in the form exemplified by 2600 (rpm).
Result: 3200 (rpm)
